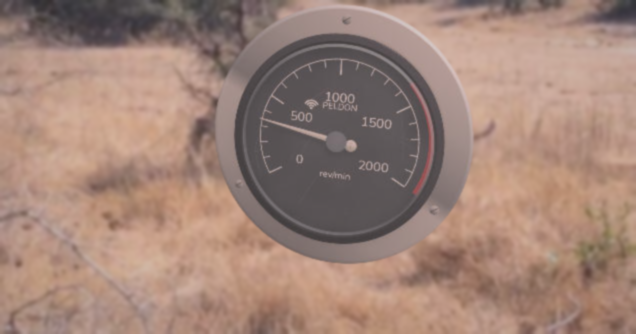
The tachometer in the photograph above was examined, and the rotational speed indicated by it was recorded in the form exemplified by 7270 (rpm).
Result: 350 (rpm)
